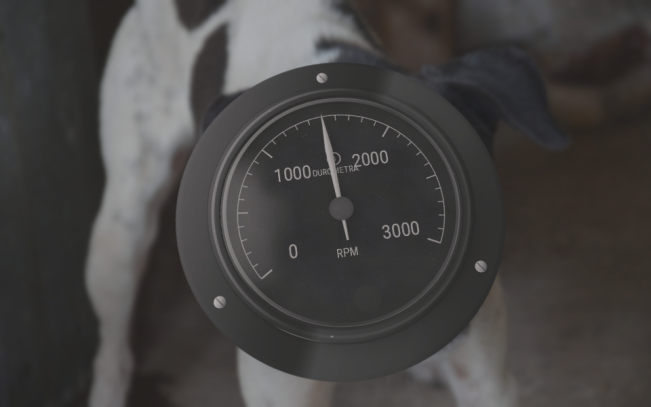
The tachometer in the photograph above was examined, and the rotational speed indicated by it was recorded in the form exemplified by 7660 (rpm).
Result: 1500 (rpm)
